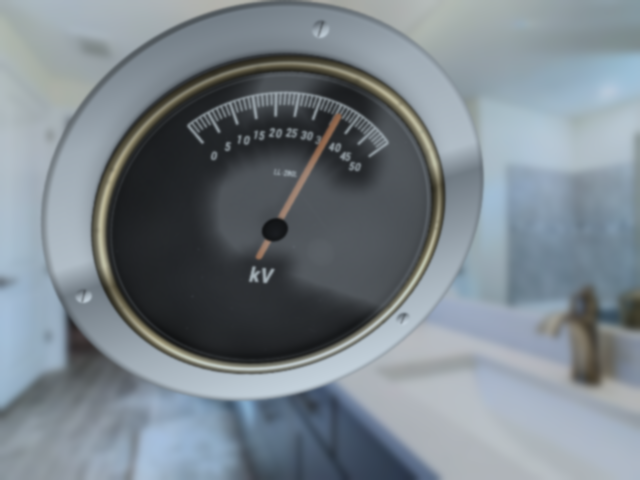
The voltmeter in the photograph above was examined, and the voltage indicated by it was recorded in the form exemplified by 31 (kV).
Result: 35 (kV)
